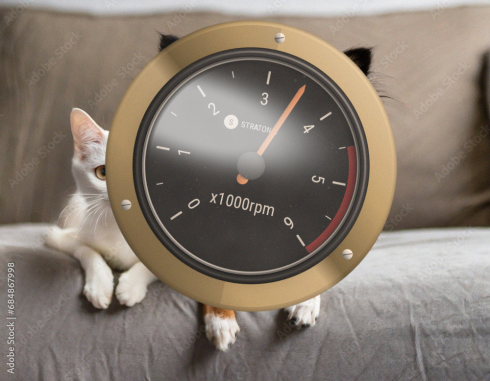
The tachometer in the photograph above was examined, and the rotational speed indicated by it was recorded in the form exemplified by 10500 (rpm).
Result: 3500 (rpm)
